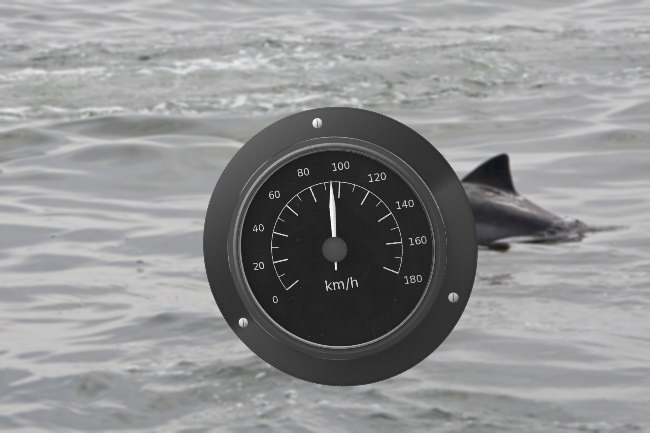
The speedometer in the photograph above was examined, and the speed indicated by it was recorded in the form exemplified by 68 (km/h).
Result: 95 (km/h)
